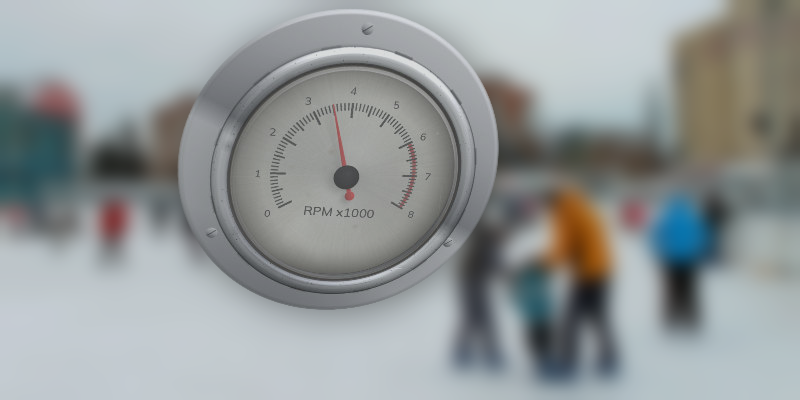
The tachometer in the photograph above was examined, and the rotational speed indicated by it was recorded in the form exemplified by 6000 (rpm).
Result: 3500 (rpm)
